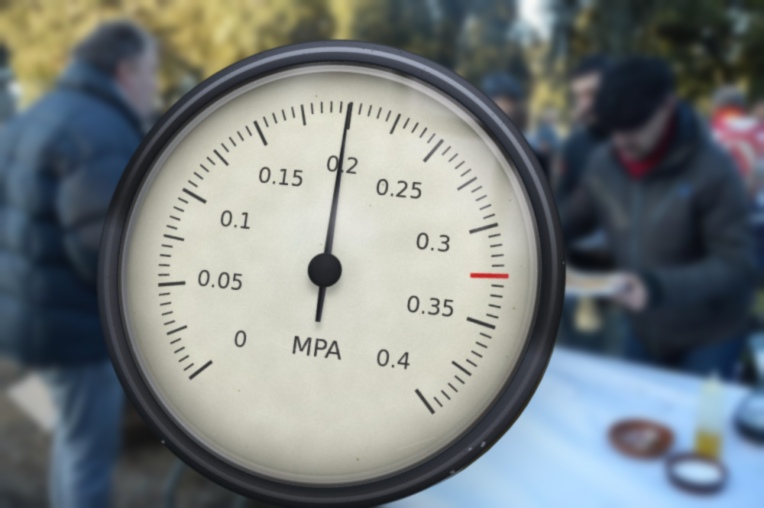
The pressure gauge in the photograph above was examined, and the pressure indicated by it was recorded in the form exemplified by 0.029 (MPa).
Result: 0.2 (MPa)
